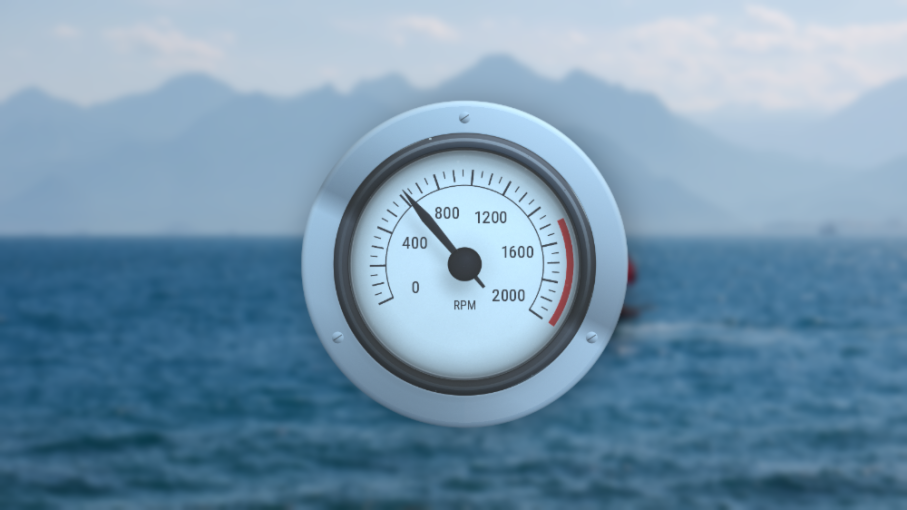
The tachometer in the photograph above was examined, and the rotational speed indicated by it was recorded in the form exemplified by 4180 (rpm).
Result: 625 (rpm)
